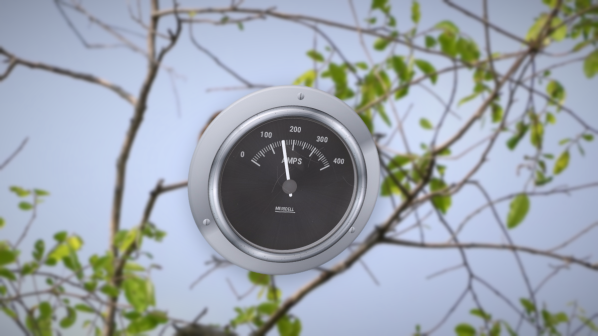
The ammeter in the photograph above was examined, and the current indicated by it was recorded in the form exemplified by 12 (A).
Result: 150 (A)
